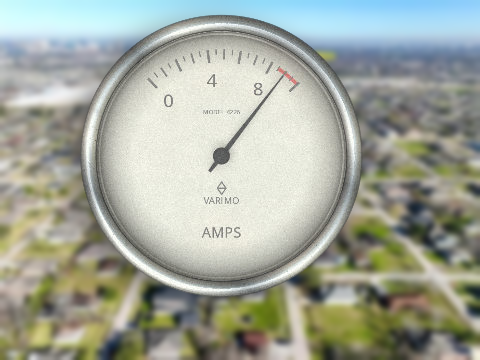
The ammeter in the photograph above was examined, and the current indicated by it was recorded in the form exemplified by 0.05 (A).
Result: 9 (A)
